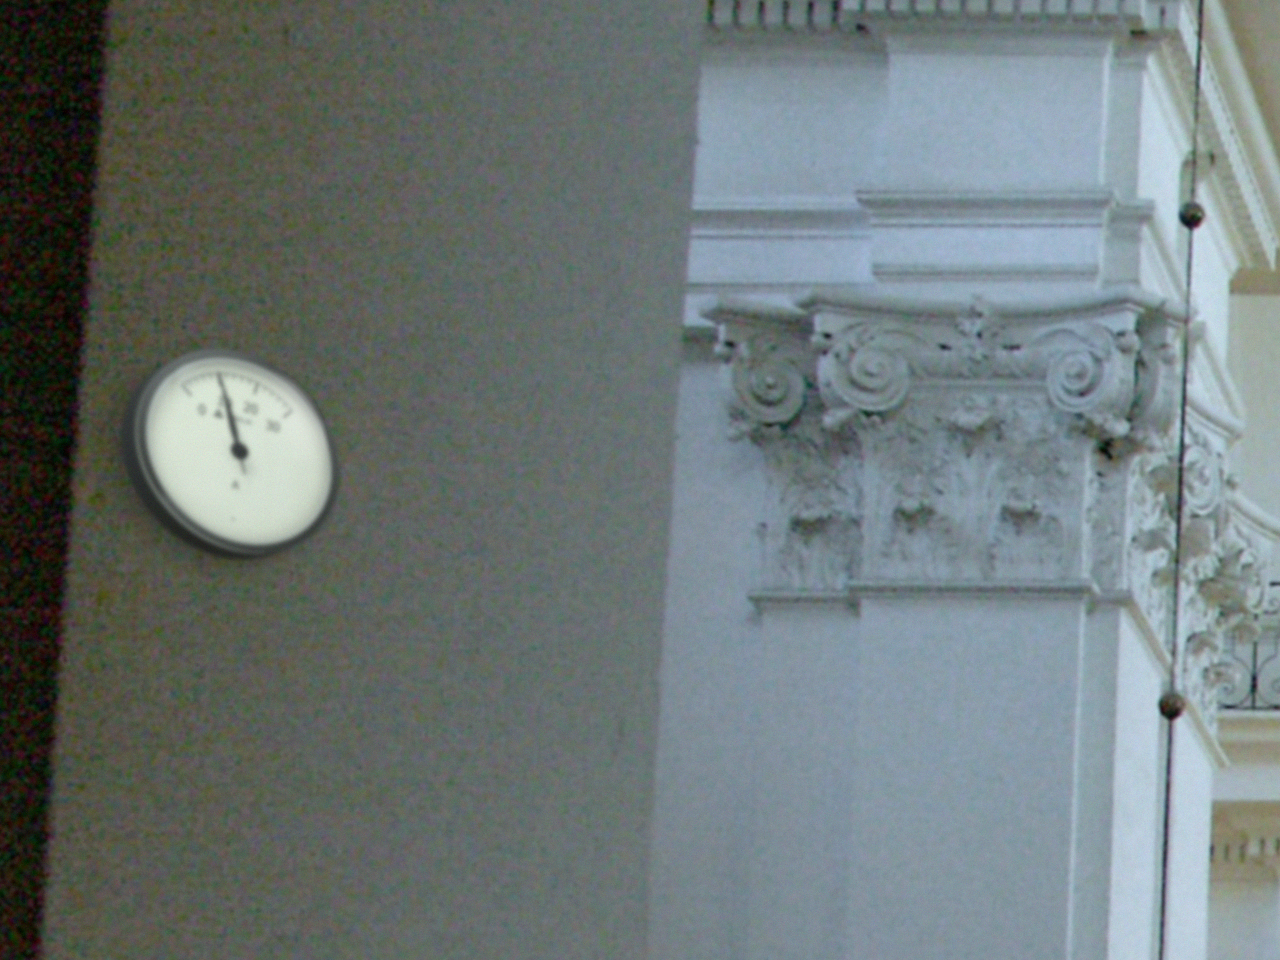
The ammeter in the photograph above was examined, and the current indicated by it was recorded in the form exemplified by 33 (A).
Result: 10 (A)
